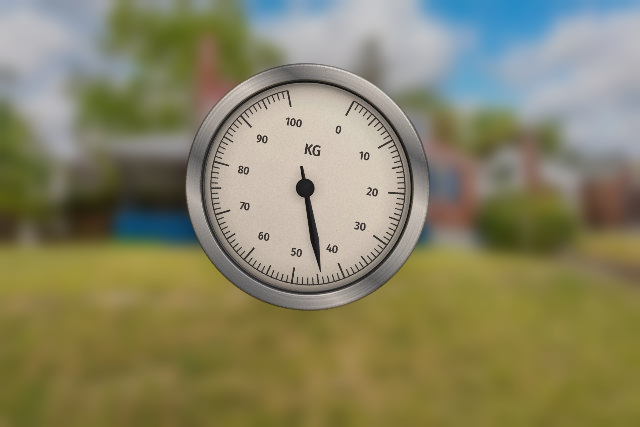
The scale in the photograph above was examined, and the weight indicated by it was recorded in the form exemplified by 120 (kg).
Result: 44 (kg)
